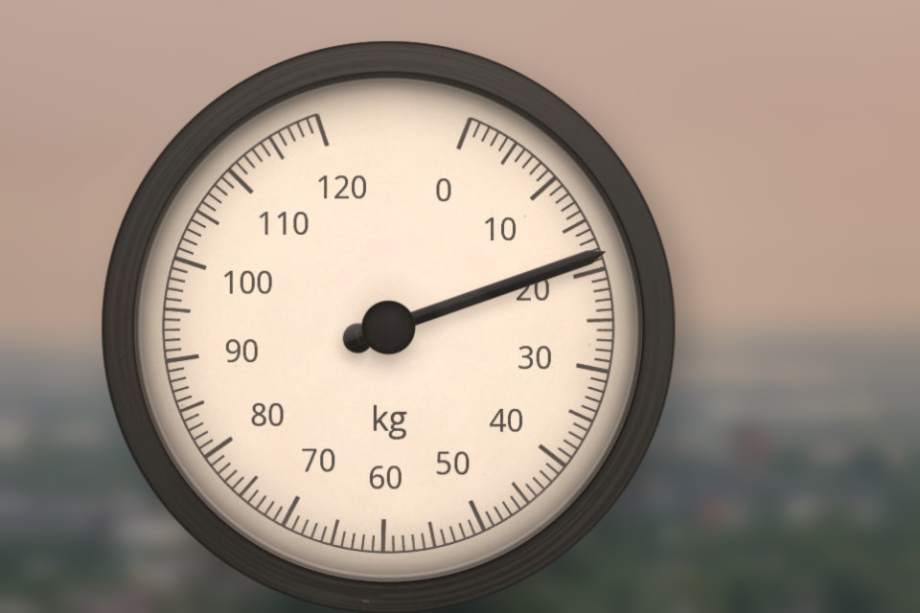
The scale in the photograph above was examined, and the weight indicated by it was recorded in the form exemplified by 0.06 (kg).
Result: 18.5 (kg)
